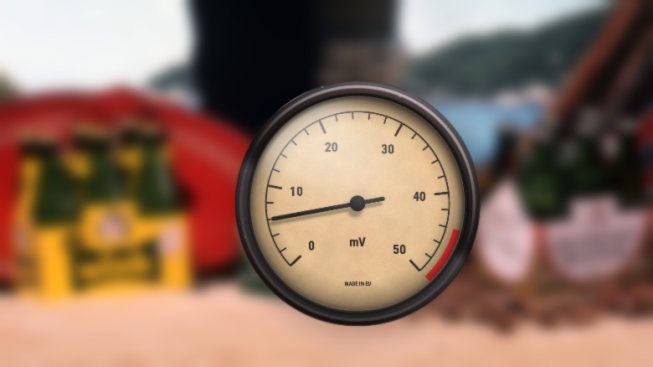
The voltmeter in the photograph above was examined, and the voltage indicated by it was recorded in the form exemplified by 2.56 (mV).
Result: 6 (mV)
